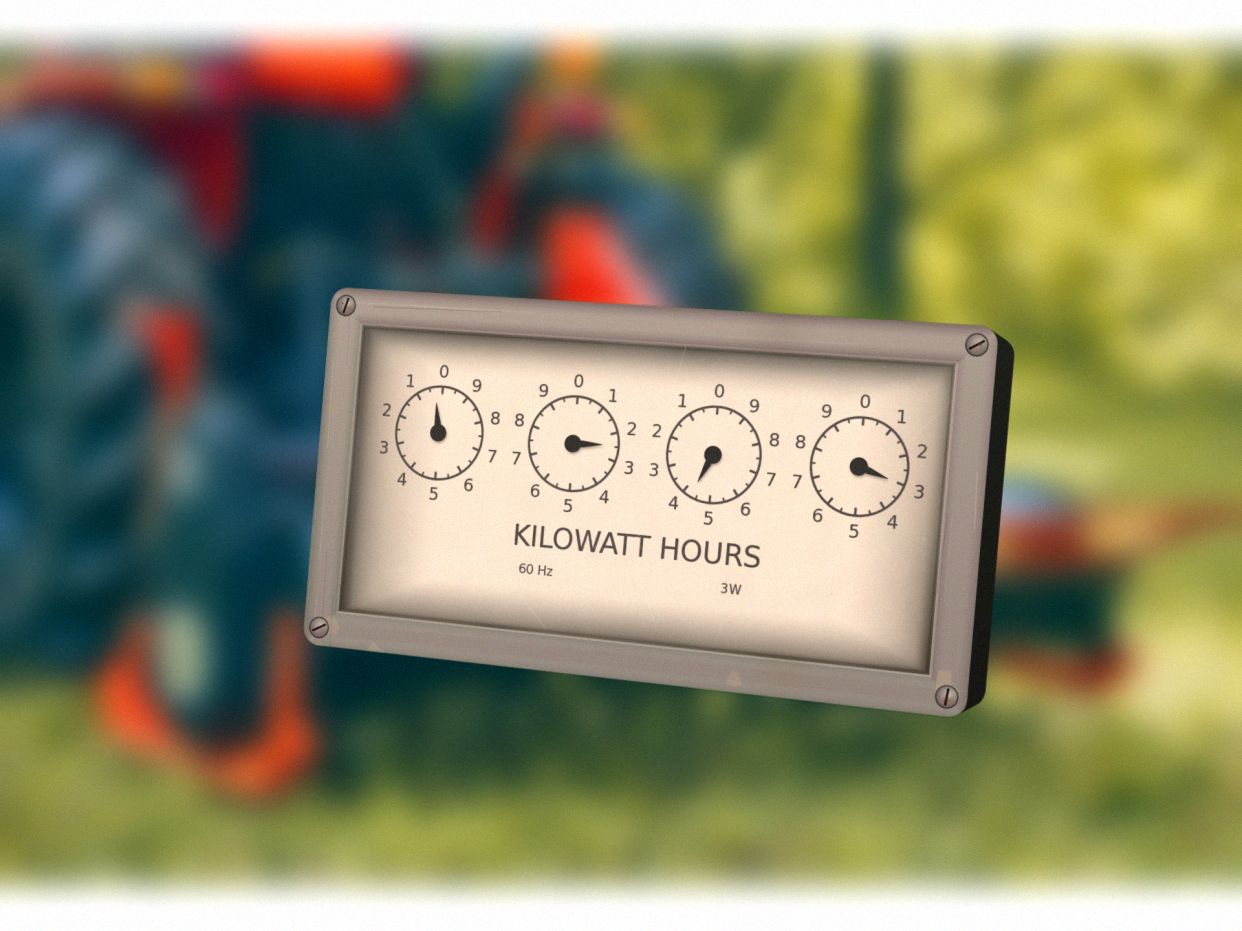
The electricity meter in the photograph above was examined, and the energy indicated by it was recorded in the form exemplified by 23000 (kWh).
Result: 243 (kWh)
